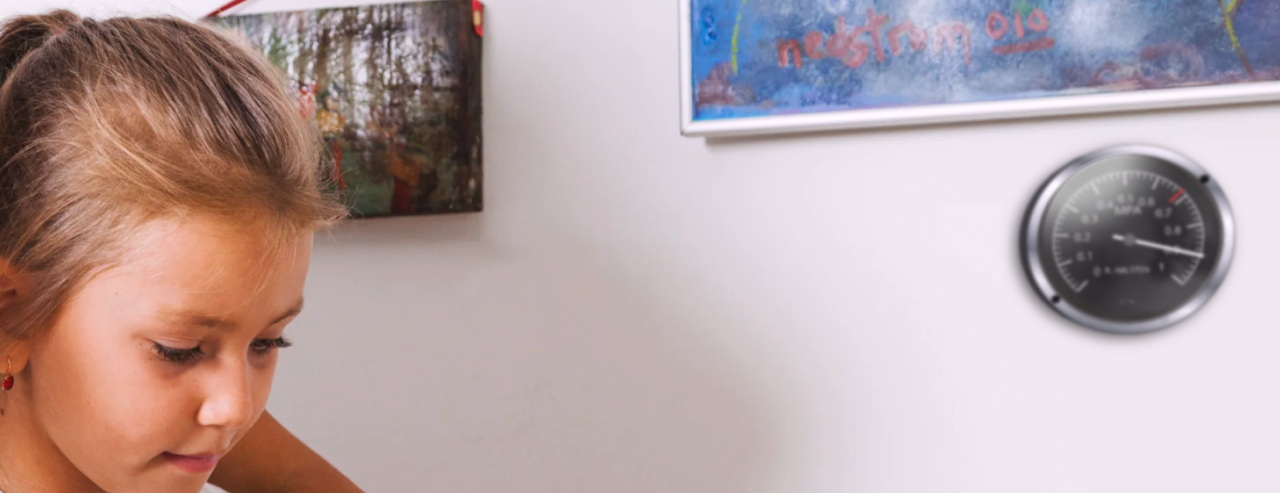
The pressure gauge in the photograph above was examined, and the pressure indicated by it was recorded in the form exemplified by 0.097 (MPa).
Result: 0.9 (MPa)
